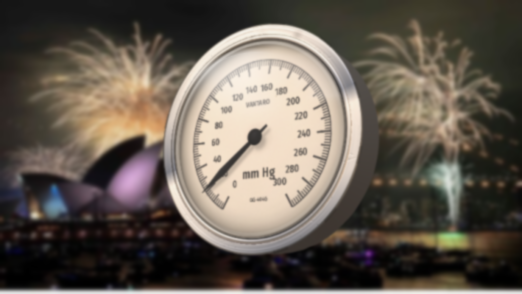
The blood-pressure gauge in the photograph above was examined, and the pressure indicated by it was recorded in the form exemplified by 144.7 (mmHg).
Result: 20 (mmHg)
